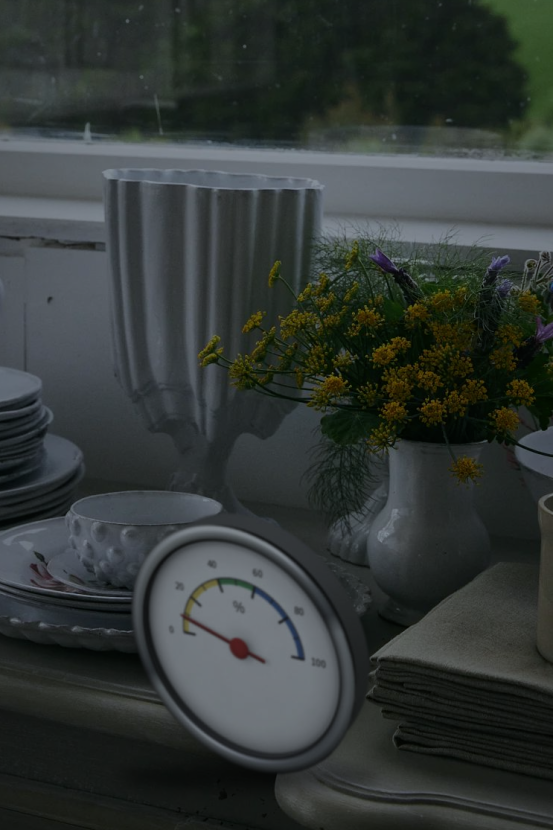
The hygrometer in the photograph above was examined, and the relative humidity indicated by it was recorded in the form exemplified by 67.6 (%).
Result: 10 (%)
